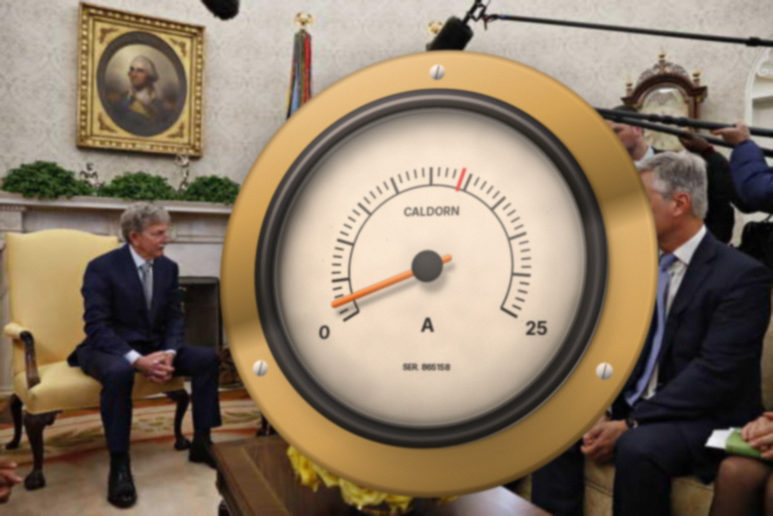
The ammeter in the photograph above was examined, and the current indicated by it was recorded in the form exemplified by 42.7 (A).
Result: 1 (A)
